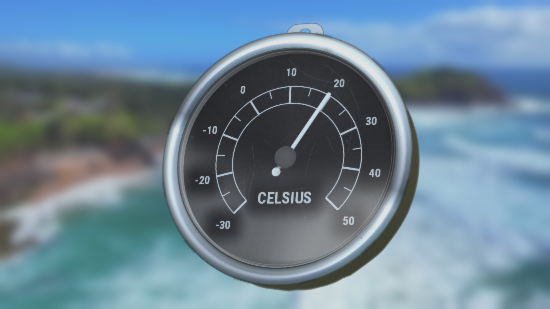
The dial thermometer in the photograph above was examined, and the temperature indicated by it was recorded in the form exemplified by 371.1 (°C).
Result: 20 (°C)
